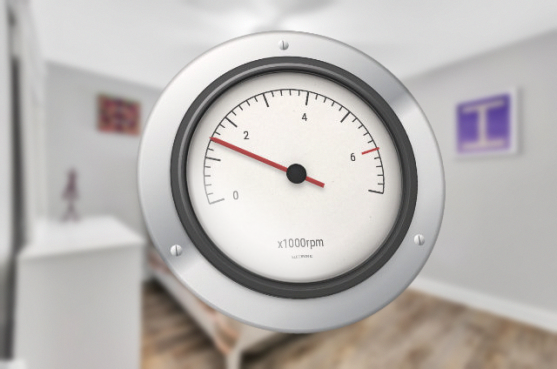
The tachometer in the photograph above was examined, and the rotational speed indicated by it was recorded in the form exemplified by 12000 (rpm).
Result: 1400 (rpm)
